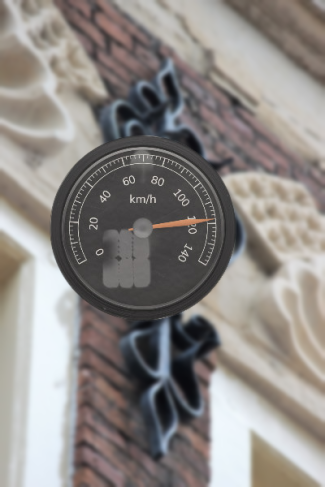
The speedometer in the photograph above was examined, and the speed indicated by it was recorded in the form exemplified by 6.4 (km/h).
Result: 118 (km/h)
